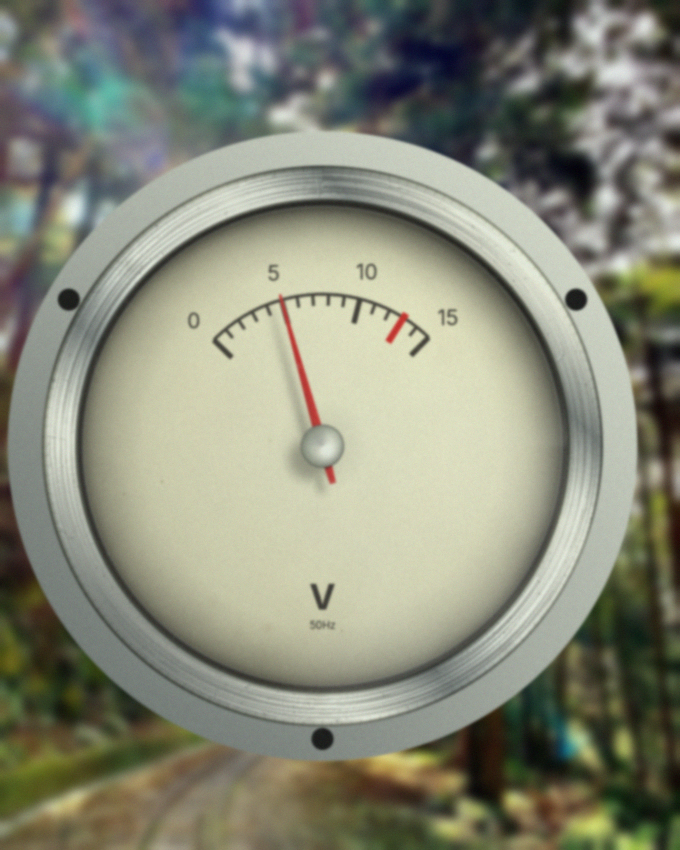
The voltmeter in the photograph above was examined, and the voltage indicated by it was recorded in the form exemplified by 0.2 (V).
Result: 5 (V)
